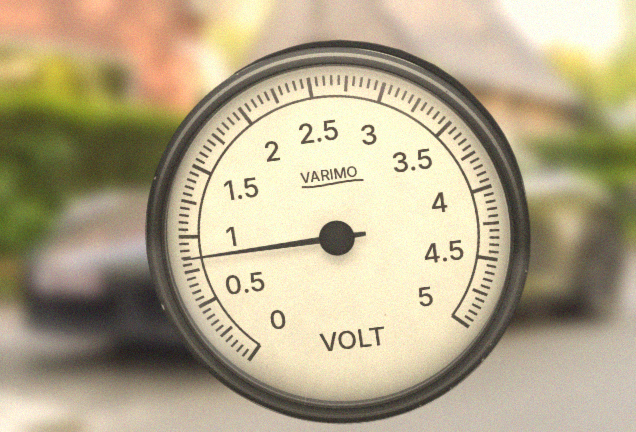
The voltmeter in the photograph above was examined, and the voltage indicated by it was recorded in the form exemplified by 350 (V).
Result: 0.85 (V)
